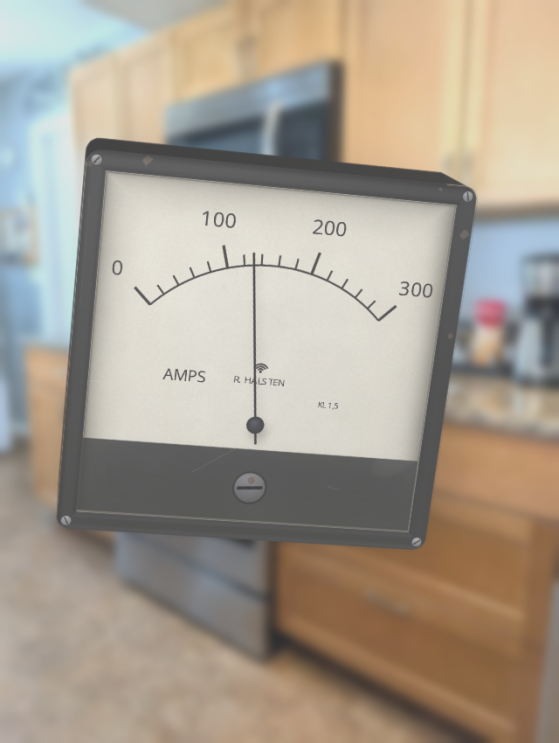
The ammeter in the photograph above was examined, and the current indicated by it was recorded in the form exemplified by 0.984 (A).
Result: 130 (A)
